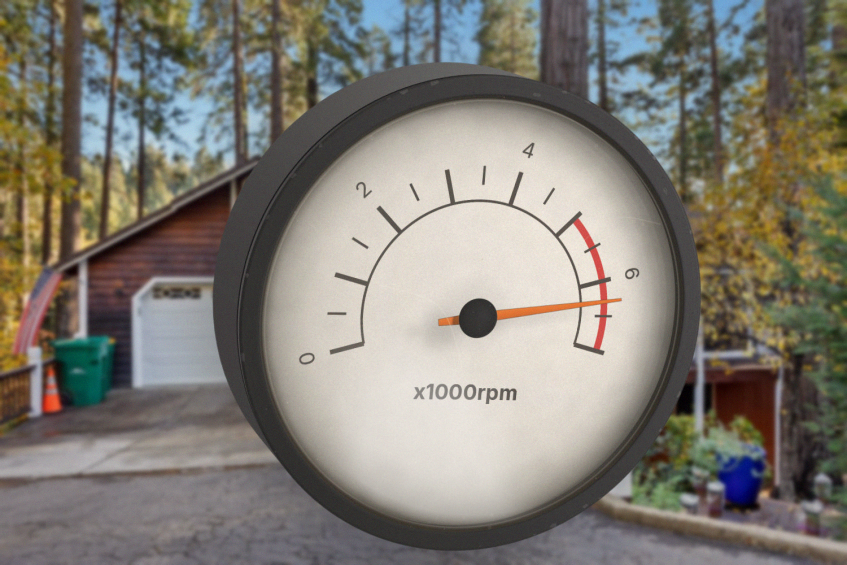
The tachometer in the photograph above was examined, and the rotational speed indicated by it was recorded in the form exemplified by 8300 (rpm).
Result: 6250 (rpm)
